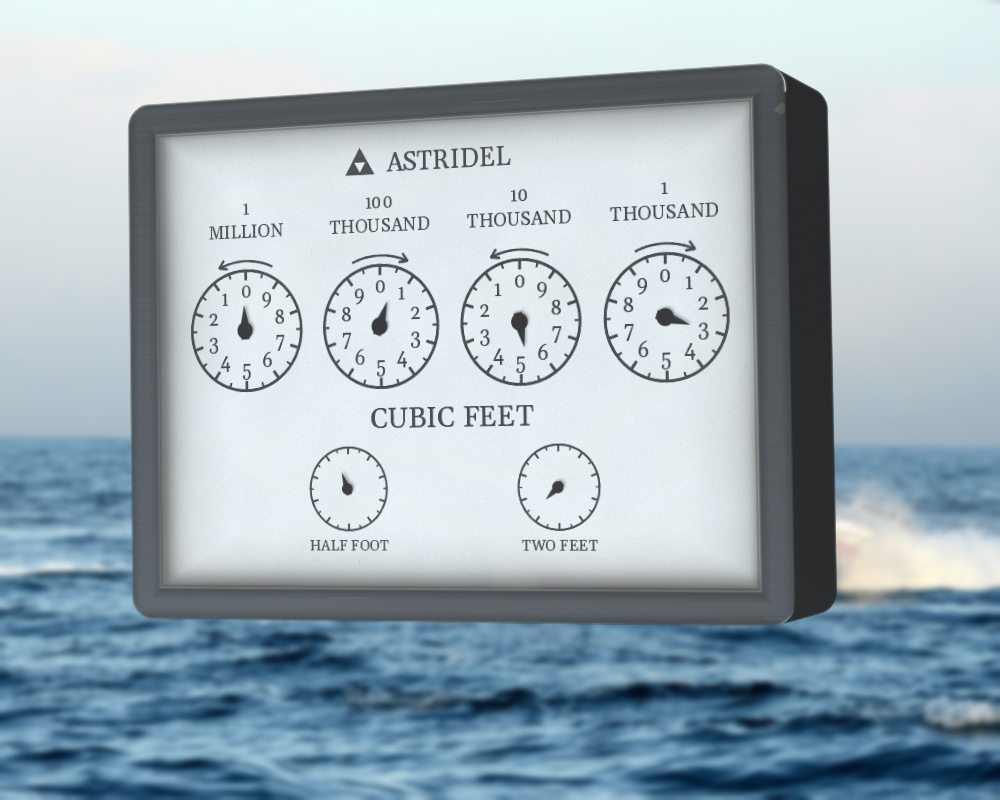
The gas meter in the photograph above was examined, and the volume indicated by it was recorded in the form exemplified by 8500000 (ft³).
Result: 5300 (ft³)
